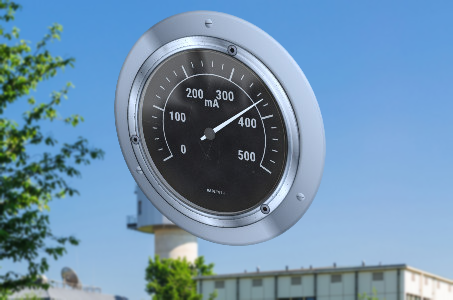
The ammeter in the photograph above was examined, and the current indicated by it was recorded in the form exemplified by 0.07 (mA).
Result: 370 (mA)
